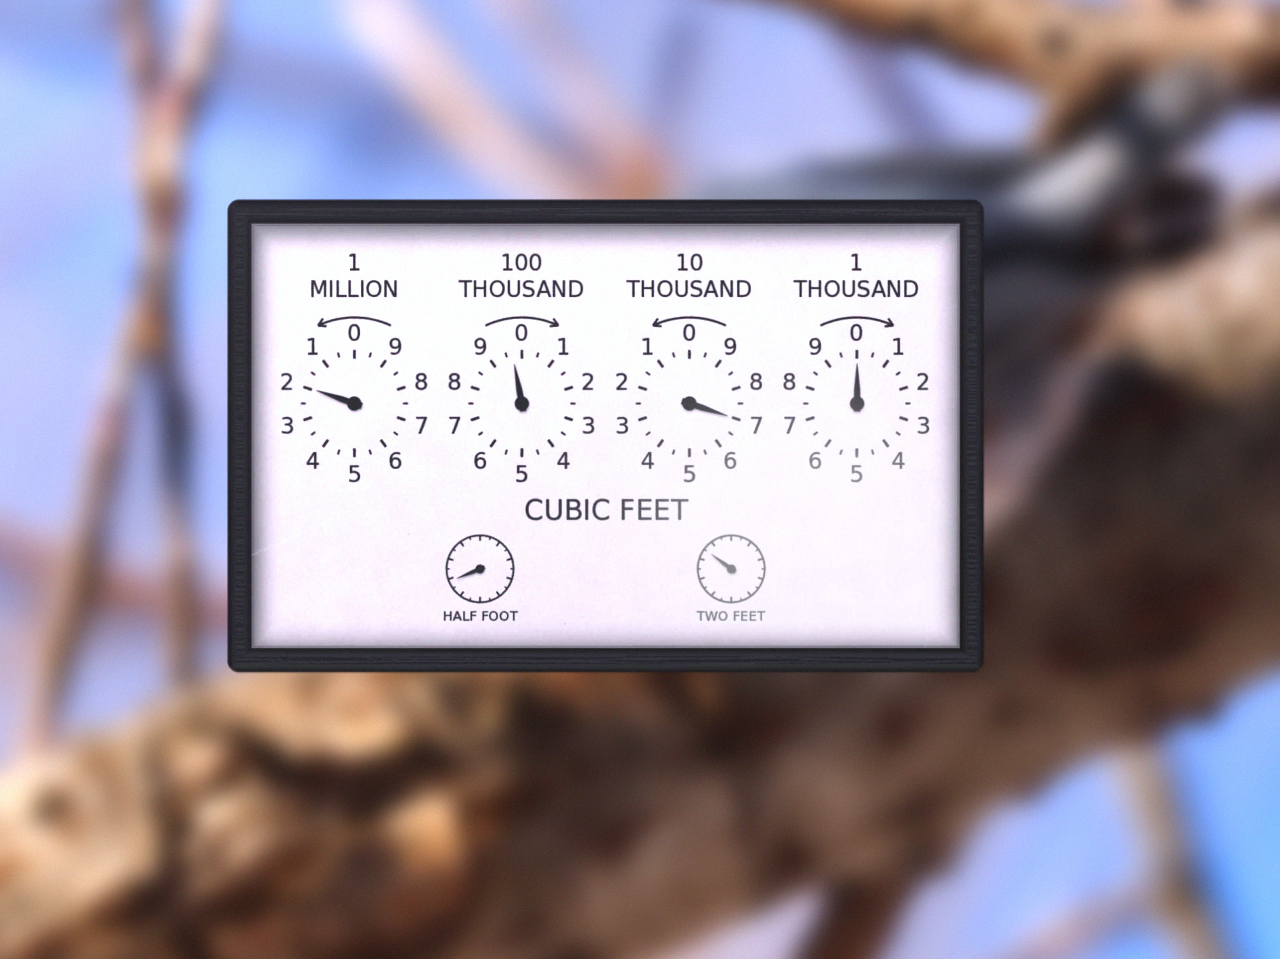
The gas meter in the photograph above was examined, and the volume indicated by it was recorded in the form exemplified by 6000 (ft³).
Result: 197000 (ft³)
